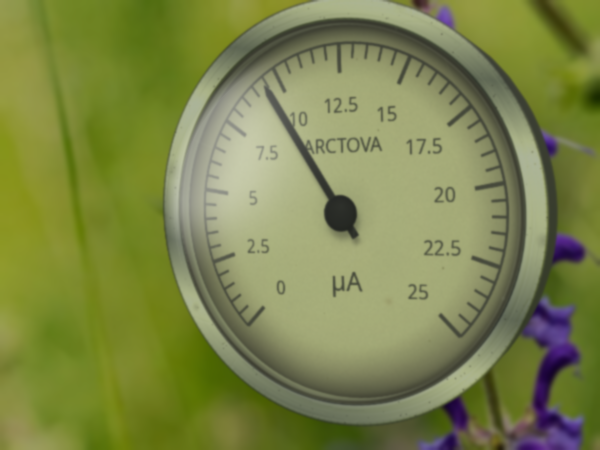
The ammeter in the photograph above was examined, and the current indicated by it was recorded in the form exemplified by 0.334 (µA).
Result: 9.5 (µA)
